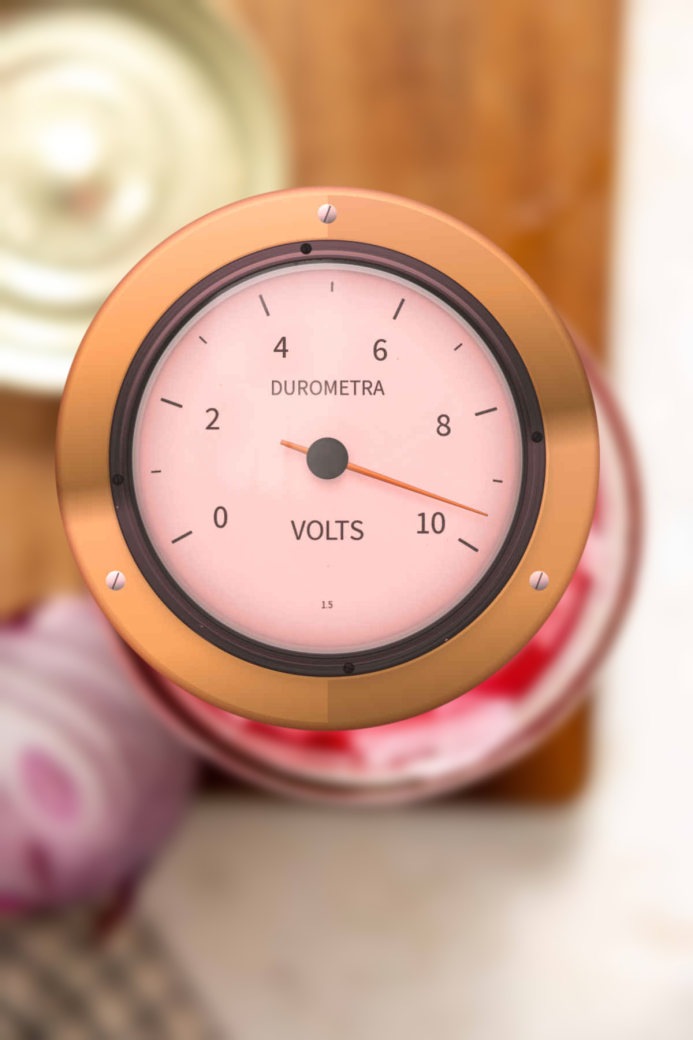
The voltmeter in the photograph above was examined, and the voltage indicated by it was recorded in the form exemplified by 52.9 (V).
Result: 9.5 (V)
